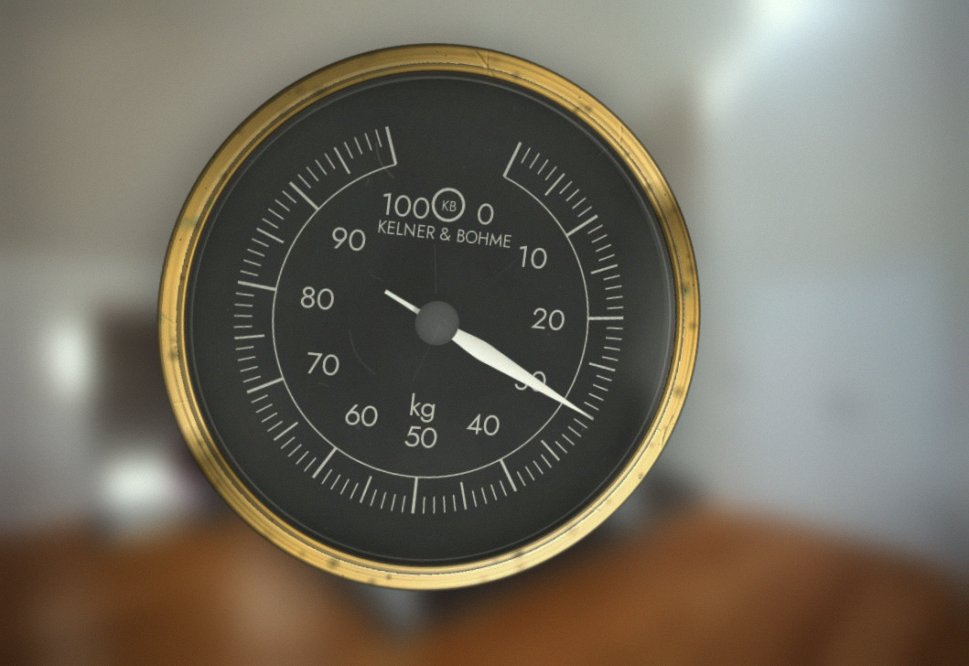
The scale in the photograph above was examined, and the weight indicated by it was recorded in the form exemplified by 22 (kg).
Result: 30 (kg)
